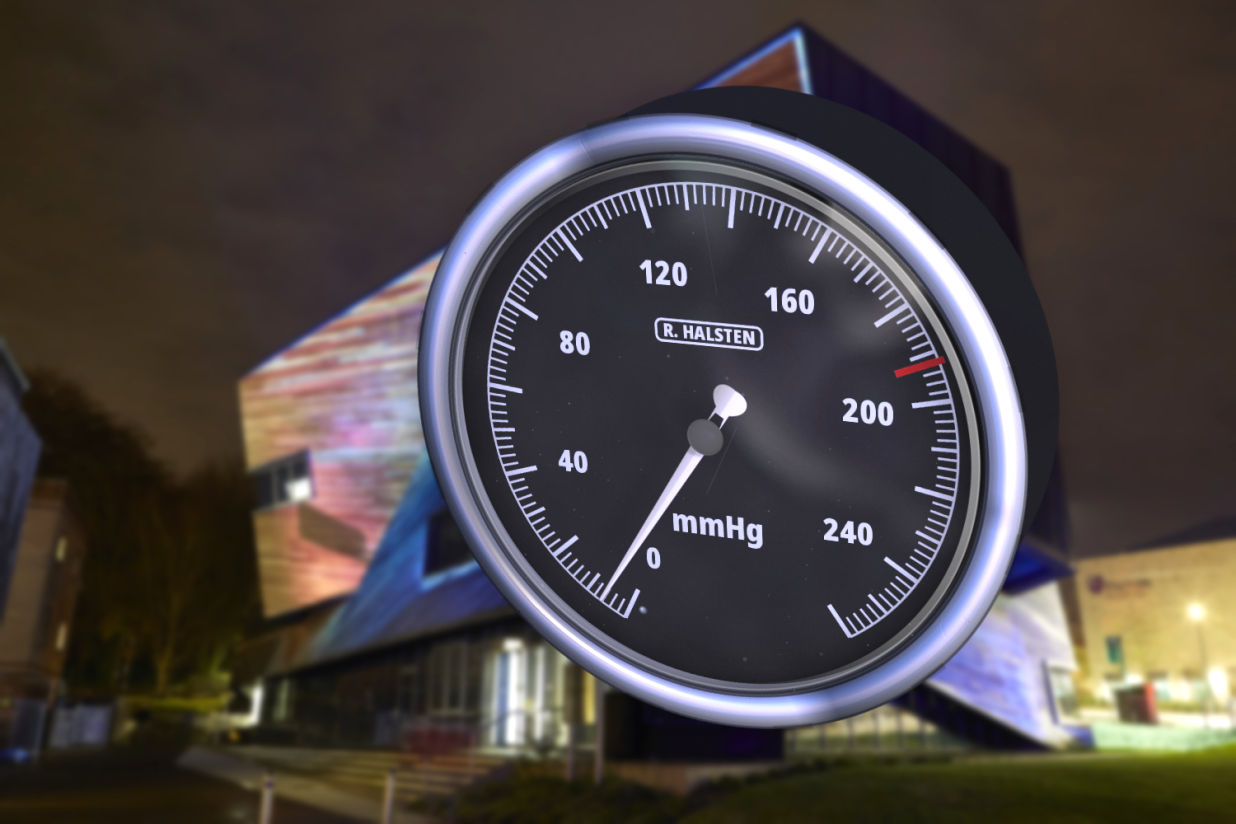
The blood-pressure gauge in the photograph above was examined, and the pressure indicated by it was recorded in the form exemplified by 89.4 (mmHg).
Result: 6 (mmHg)
